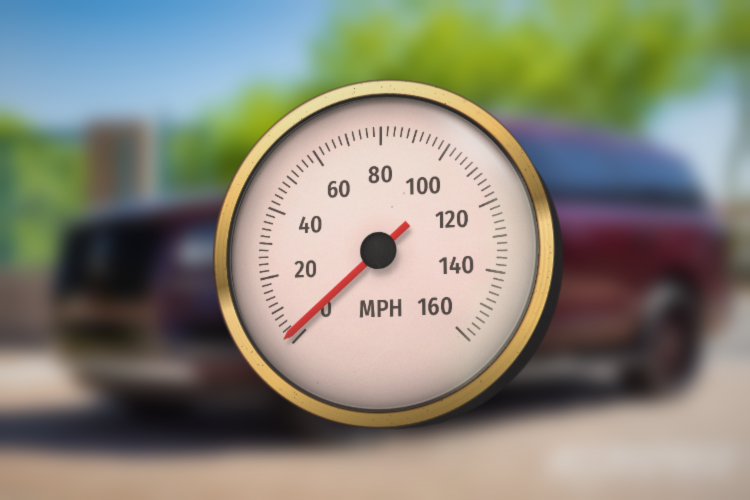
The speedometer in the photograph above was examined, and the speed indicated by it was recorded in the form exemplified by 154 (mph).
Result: 2 (mph)
